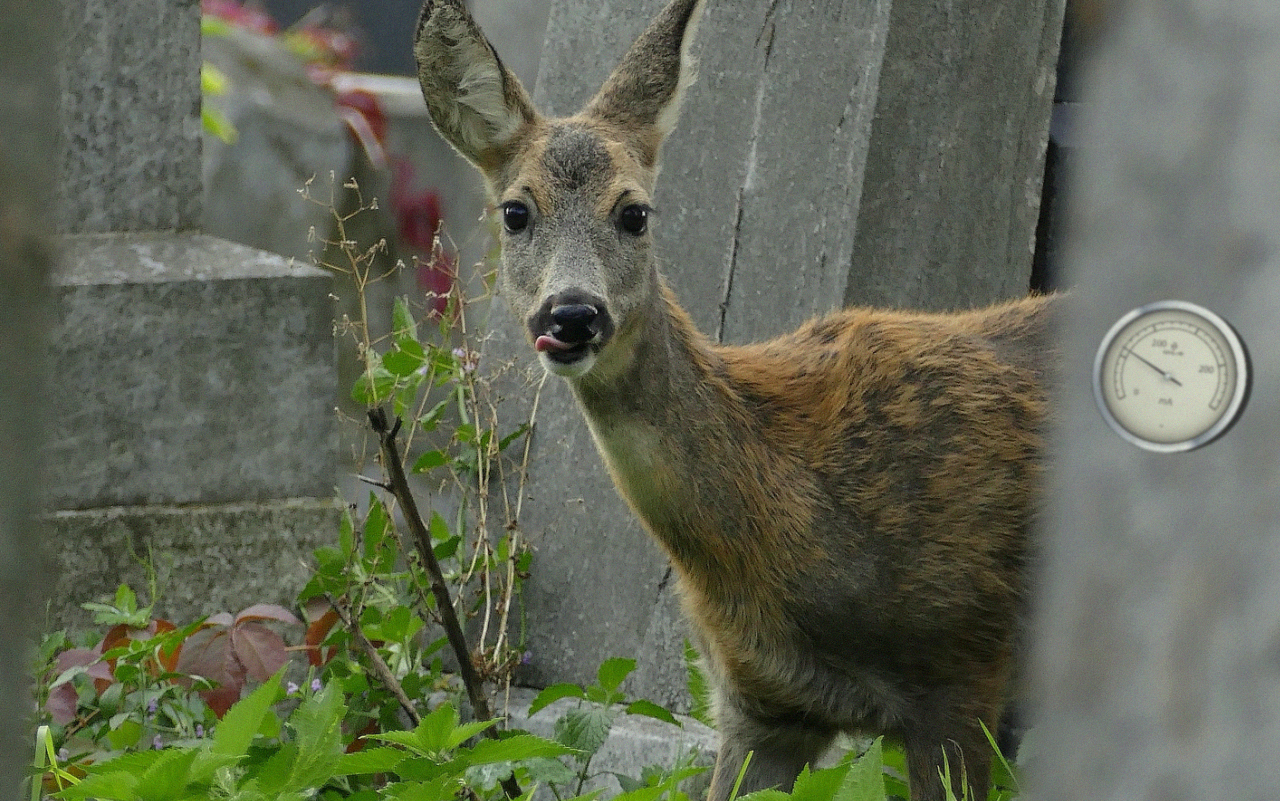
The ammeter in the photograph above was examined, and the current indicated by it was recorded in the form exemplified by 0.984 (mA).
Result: 60 (mA)
